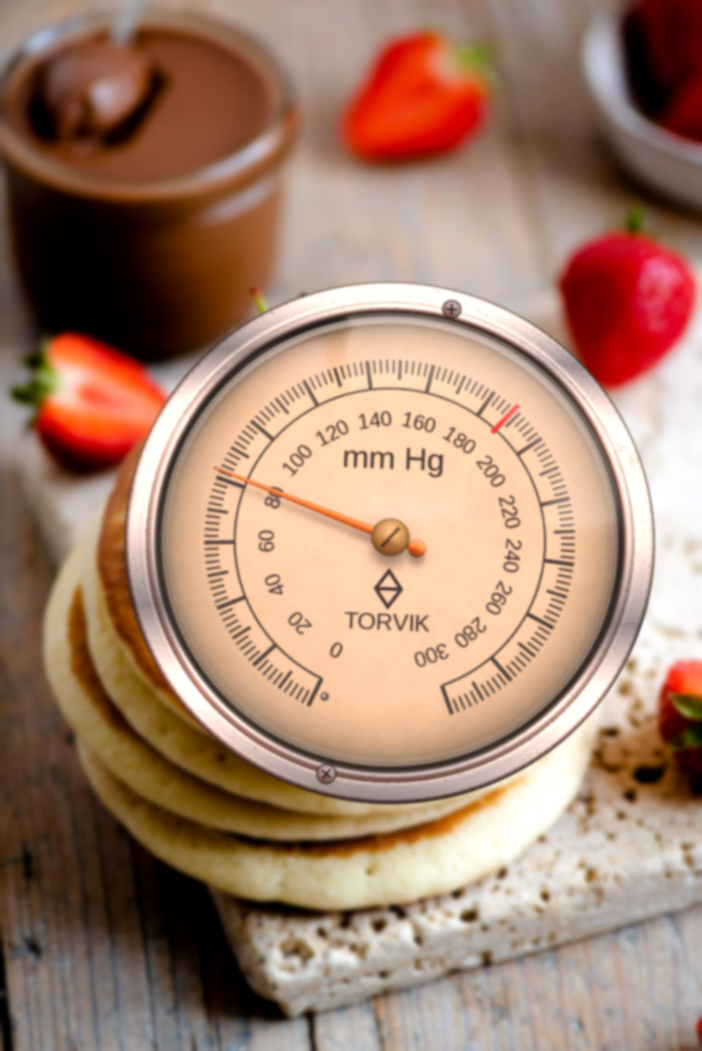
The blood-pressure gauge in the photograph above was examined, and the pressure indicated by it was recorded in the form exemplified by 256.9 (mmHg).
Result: 82 (mmHg)
